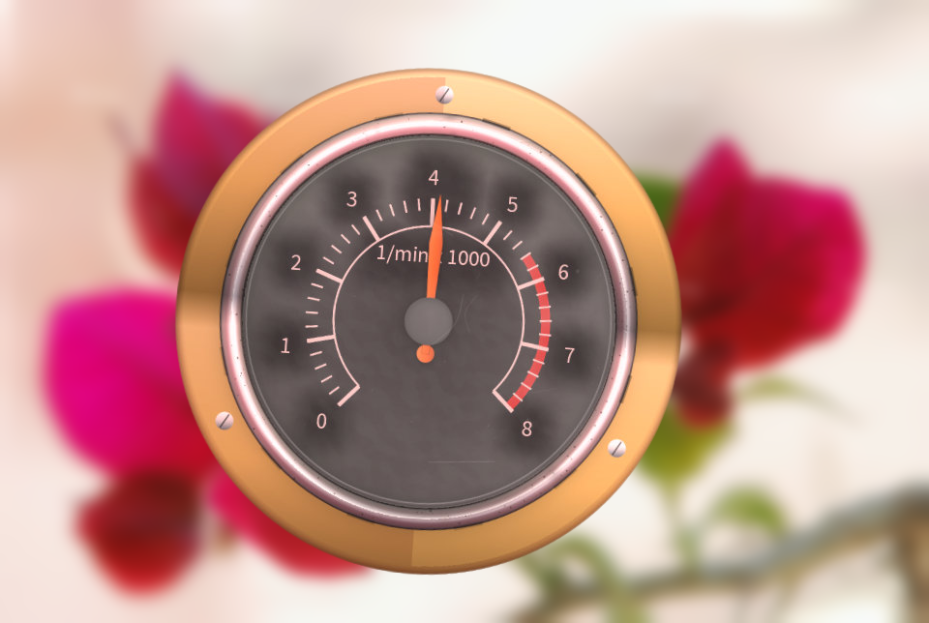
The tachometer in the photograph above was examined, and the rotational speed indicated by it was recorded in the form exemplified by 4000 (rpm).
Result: 4100 (rpm)
